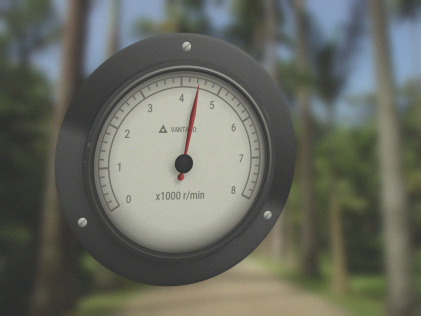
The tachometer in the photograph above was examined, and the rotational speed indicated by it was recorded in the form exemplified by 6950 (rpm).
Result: 4400 (rpm)
